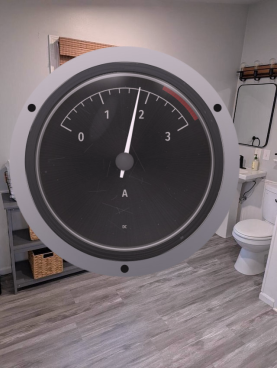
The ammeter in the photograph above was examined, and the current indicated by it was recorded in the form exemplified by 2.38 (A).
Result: 1.8 (A)
